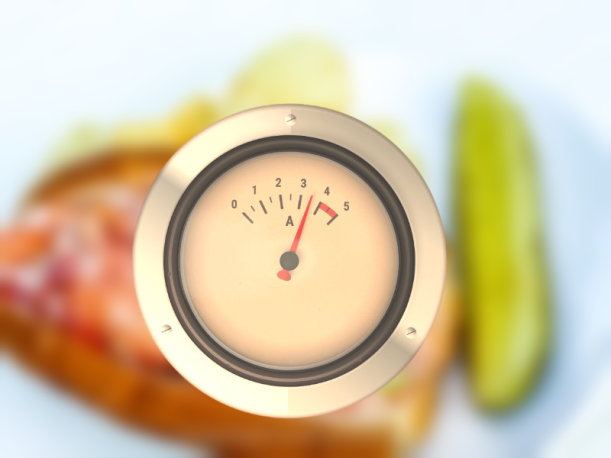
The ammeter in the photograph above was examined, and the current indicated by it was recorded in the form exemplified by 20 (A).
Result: 3.5 (A)
